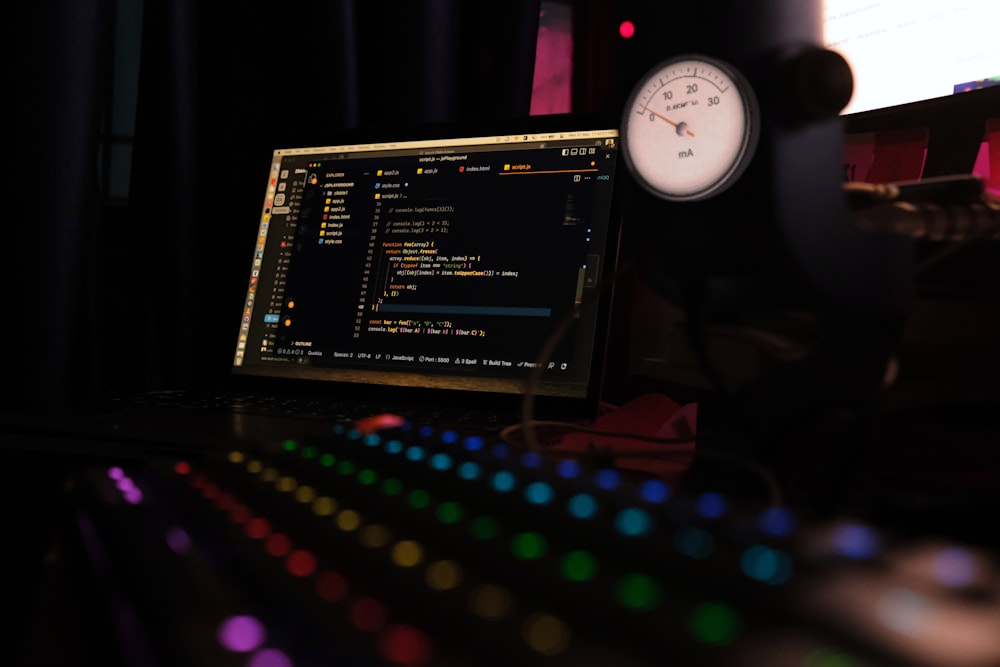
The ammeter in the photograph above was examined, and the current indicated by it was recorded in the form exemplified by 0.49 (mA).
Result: 2 (mA)
